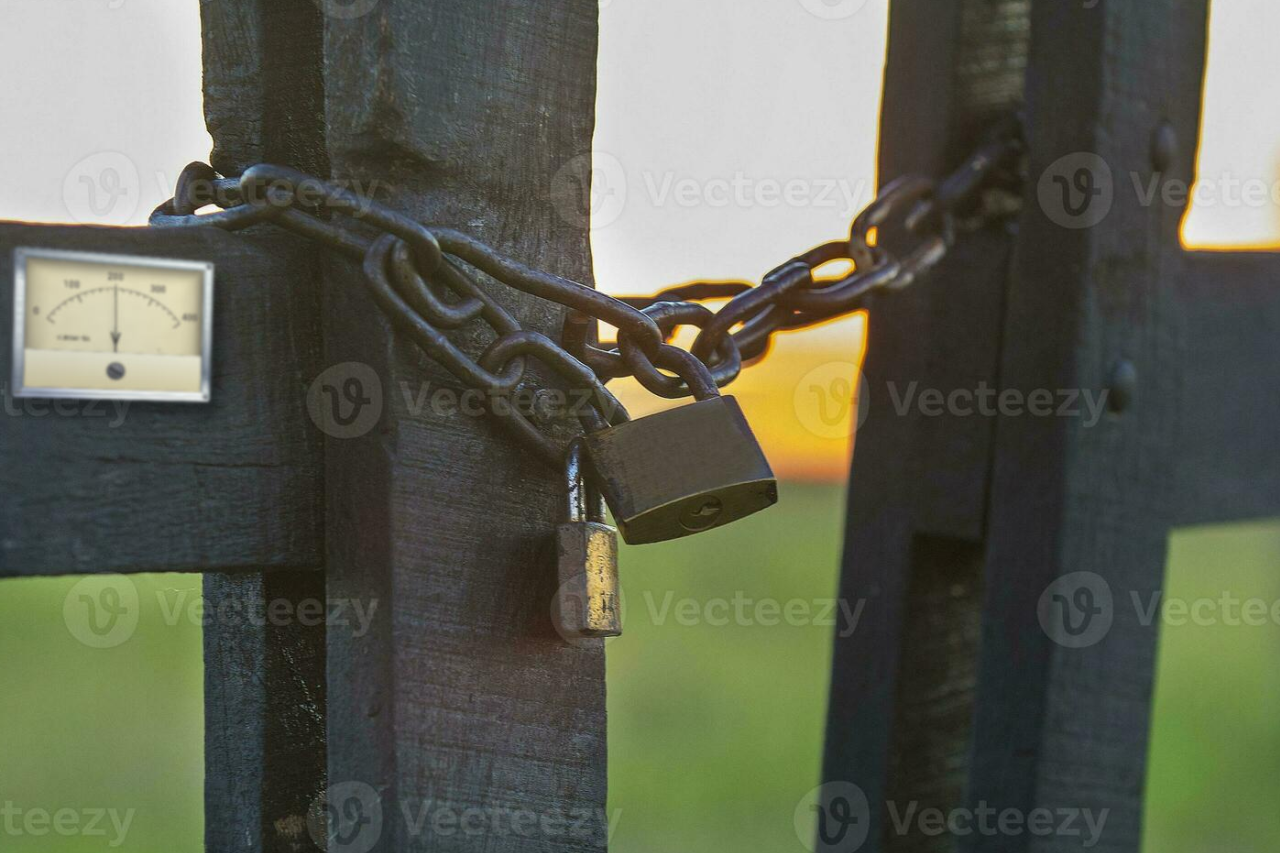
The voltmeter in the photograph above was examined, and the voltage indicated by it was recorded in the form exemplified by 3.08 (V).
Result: 200 (V)
